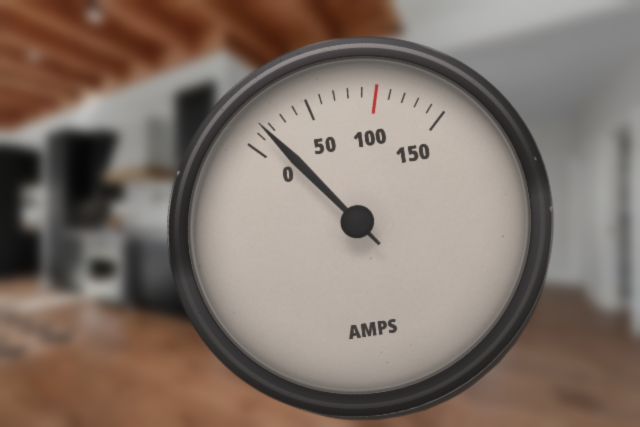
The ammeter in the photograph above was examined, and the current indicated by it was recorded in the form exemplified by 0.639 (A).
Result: 15 (A)
